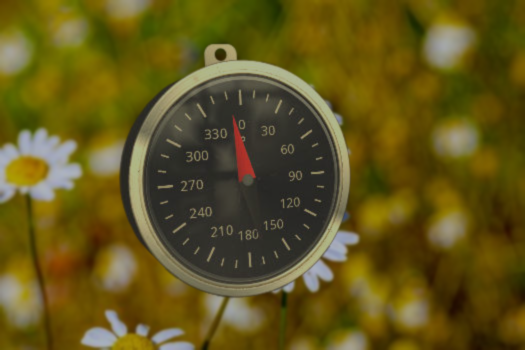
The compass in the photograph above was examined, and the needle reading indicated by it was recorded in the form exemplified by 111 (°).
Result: 350 (°)
